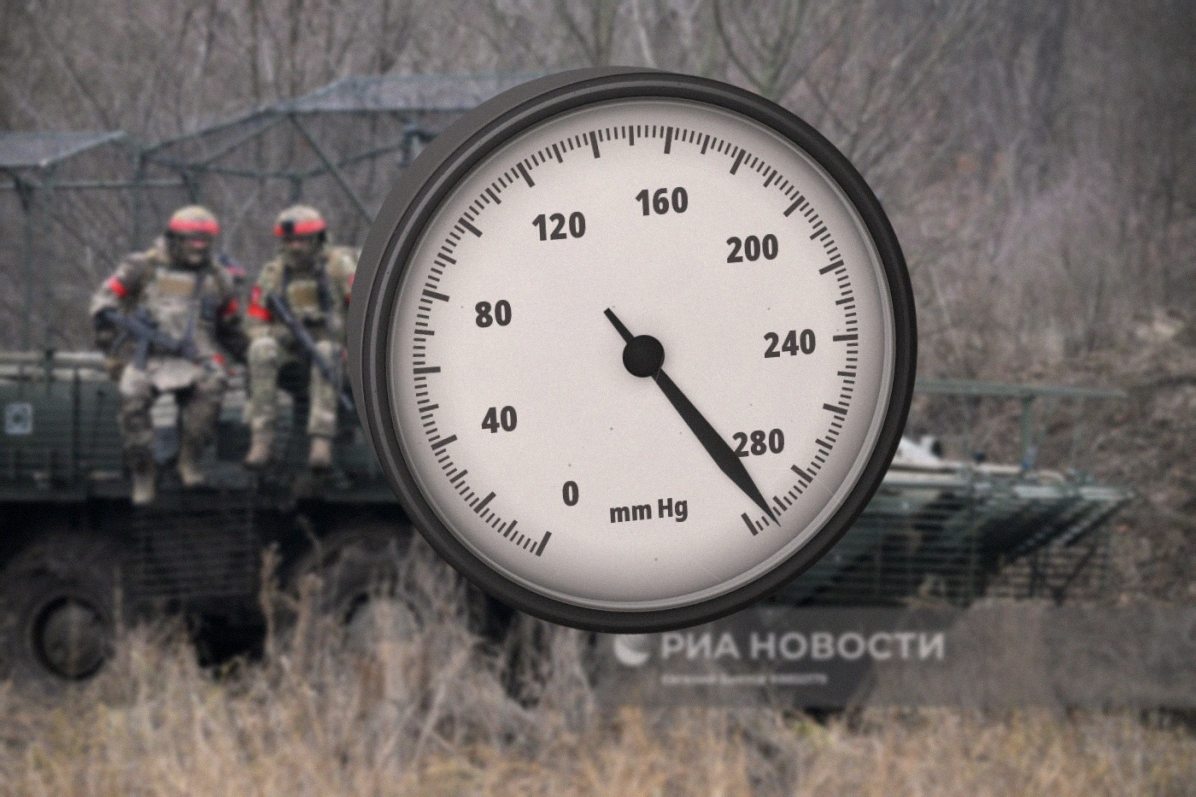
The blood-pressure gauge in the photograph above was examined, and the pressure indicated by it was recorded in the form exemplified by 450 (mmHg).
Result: 294 (mmHg)
